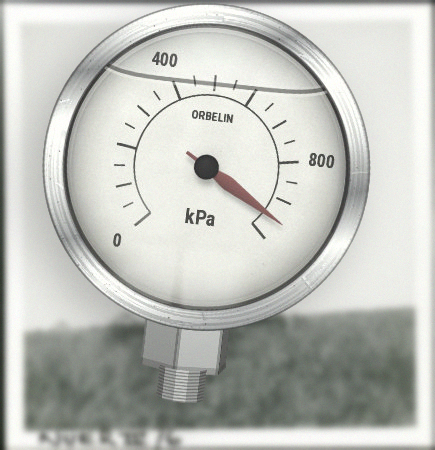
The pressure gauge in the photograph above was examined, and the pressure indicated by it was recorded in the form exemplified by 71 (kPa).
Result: 950 (kPa)
